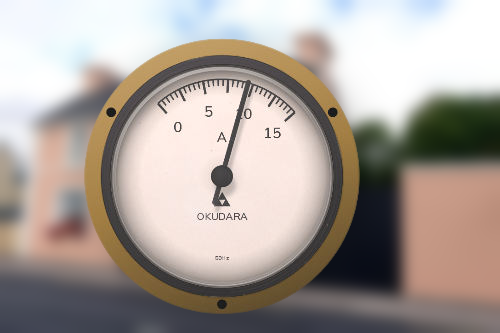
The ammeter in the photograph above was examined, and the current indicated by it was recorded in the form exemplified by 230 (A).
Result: 9.5 (A)
